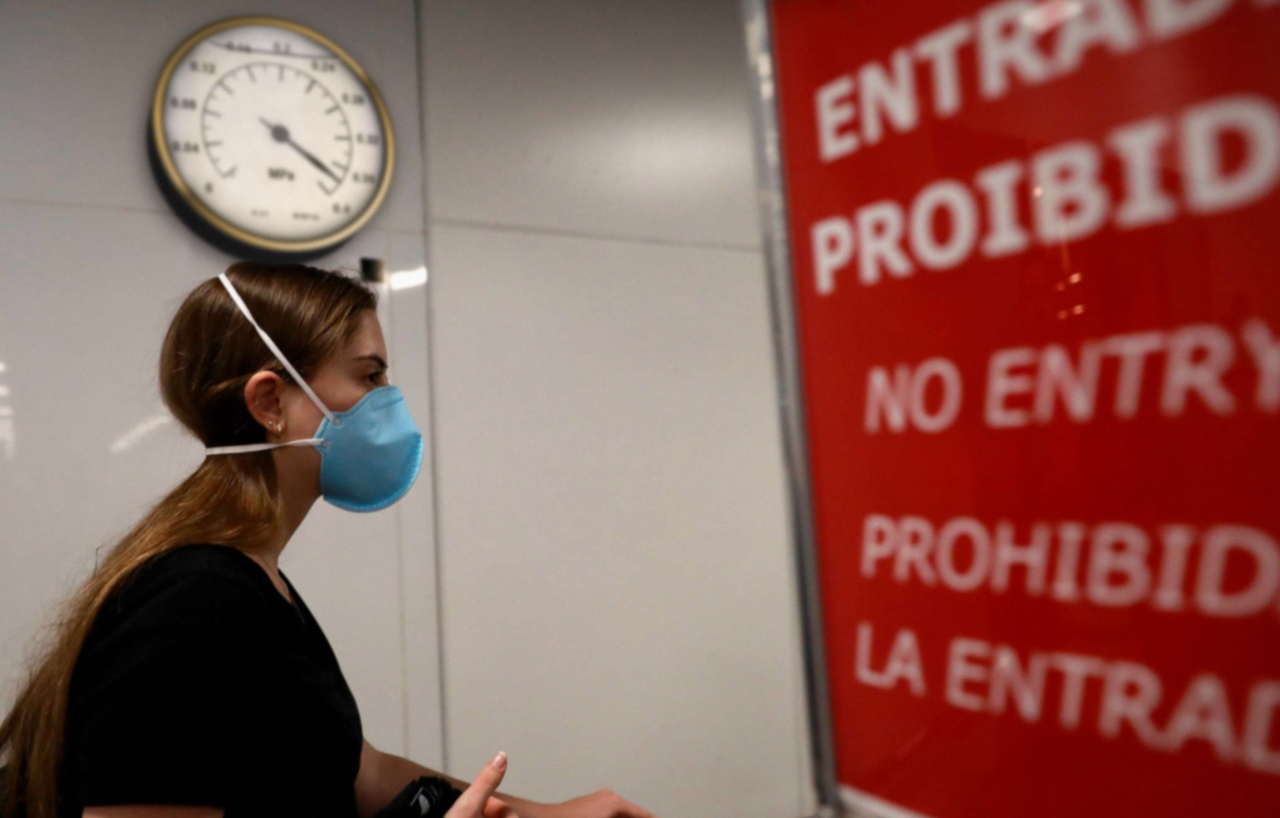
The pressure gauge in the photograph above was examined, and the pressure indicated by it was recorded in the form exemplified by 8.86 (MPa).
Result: 0.38 (MPa)
